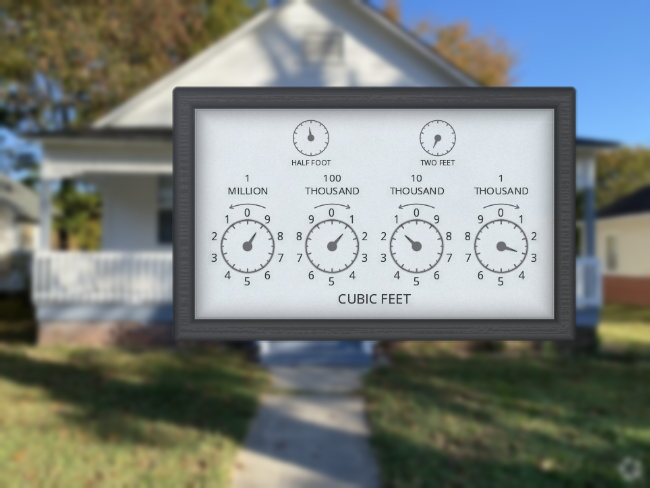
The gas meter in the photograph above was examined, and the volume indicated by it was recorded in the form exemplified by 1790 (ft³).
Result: 911300 (ft³)
